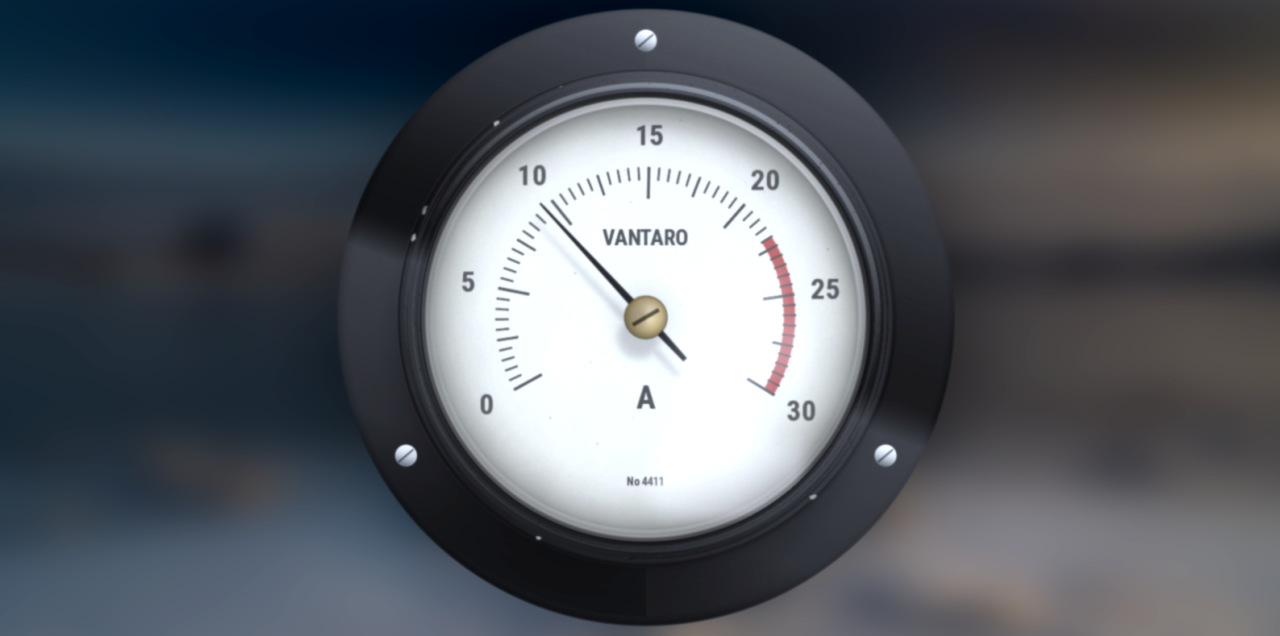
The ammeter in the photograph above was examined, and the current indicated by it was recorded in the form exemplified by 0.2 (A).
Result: 9.5 (A)
